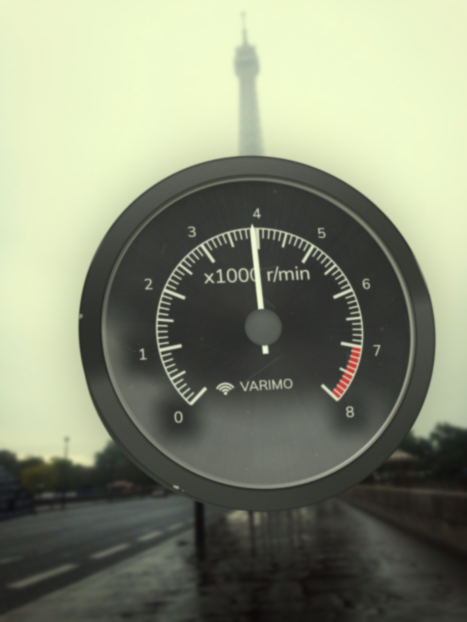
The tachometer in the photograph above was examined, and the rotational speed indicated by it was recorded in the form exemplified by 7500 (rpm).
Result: 3900 (rpm)
